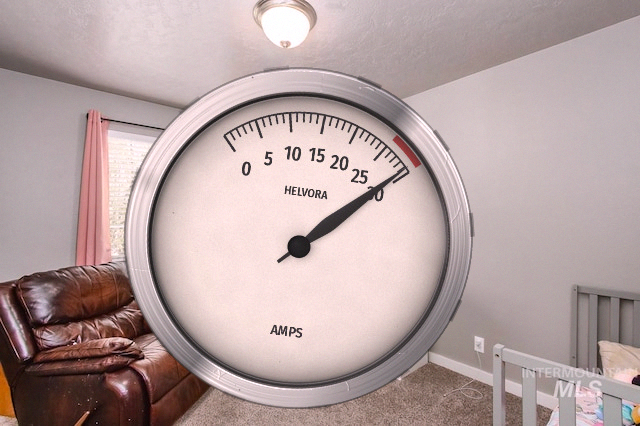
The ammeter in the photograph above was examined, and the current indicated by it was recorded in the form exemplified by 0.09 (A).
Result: 29 (A)
